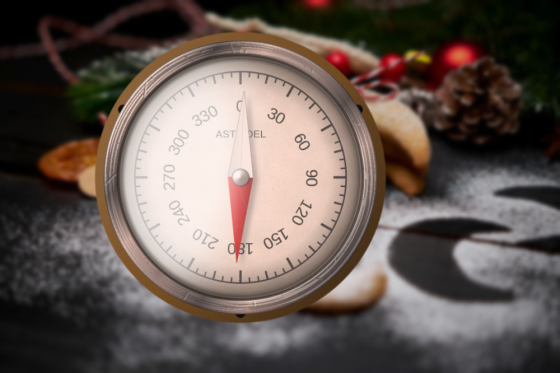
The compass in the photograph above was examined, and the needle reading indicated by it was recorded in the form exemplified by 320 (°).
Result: 182.5 (°)
